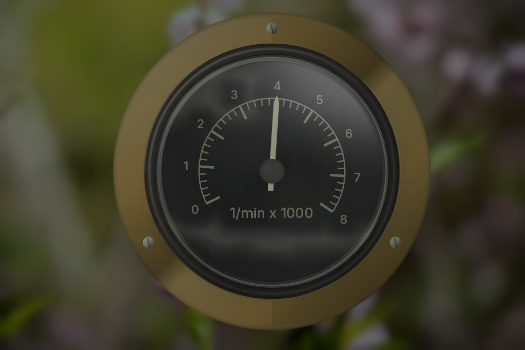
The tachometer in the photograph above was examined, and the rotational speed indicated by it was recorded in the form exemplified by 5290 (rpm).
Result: 4000 (rpm)
